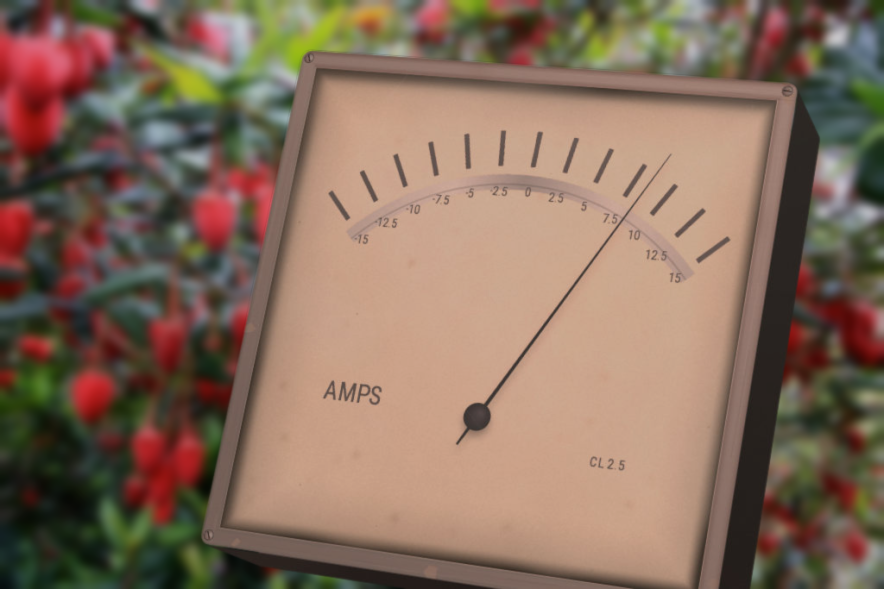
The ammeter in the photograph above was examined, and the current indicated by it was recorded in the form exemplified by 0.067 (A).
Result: 8.75 (A)
